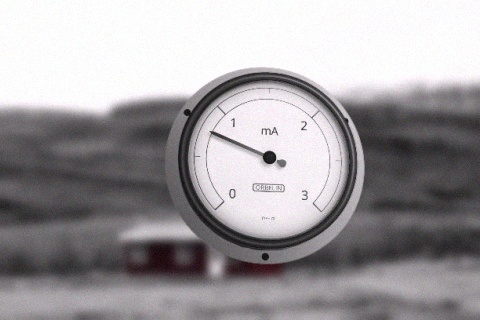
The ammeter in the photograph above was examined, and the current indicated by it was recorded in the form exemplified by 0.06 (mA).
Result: 0.75 (mA)
